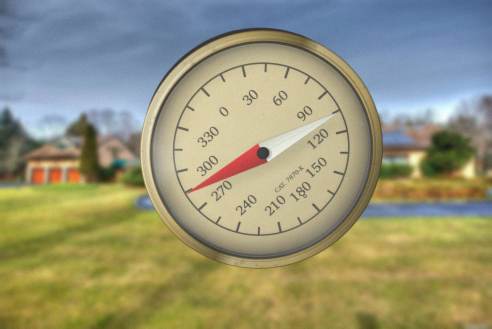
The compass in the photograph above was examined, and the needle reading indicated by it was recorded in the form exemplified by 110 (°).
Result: 285 (°)
